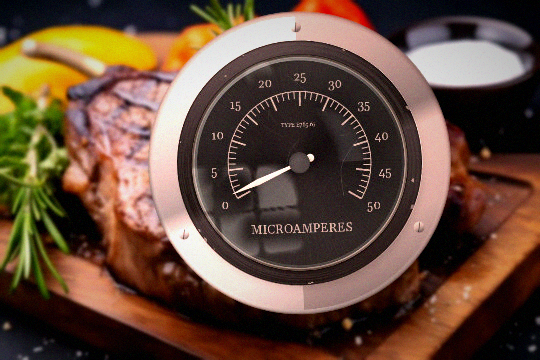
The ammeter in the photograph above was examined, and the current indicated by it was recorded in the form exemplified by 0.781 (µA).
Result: 1 (µA)
